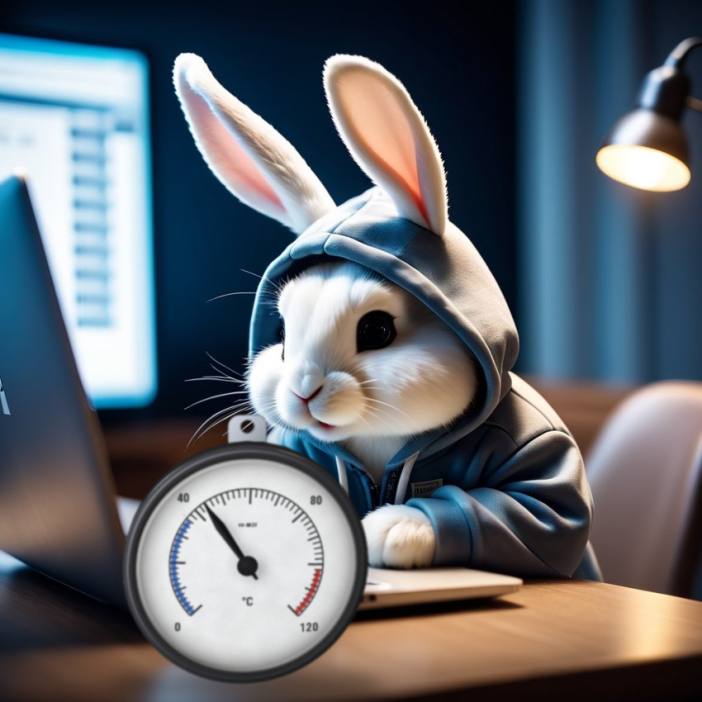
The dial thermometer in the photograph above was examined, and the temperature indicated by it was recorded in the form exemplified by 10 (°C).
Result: 44 (°C)
